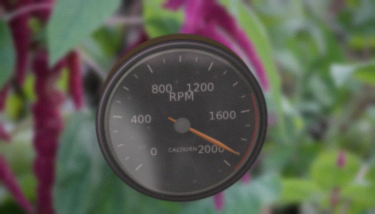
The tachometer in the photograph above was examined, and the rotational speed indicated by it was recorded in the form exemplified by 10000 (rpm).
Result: 1900 (rpm)
